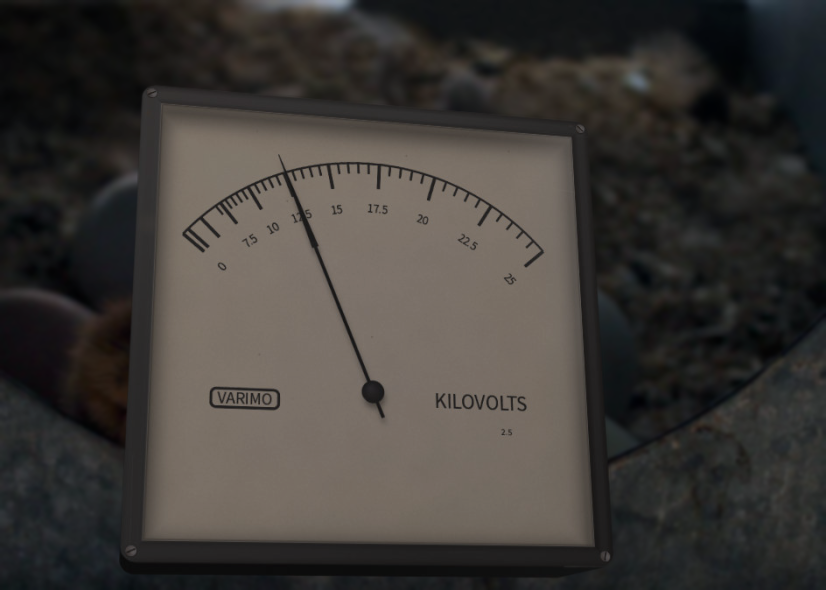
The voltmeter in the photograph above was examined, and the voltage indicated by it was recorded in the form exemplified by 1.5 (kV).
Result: 12.5 (kV)
